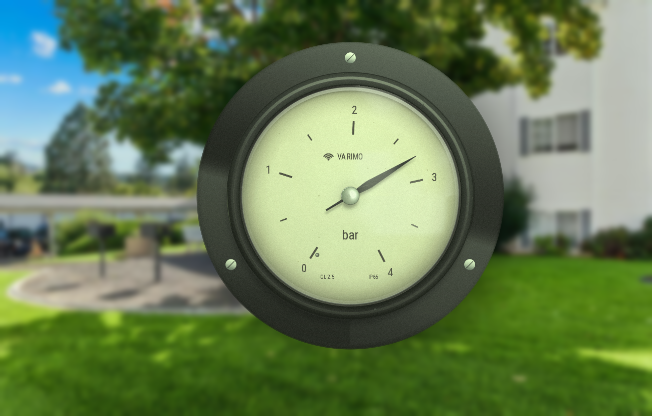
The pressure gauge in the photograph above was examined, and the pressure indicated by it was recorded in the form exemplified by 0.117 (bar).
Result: 2.75 (bar)
